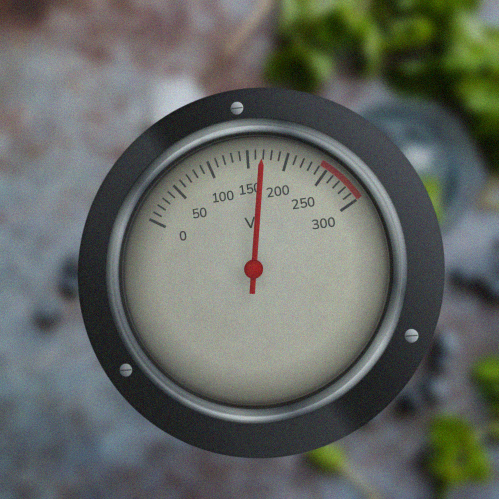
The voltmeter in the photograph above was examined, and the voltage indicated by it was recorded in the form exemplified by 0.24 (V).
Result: 170 (V)
